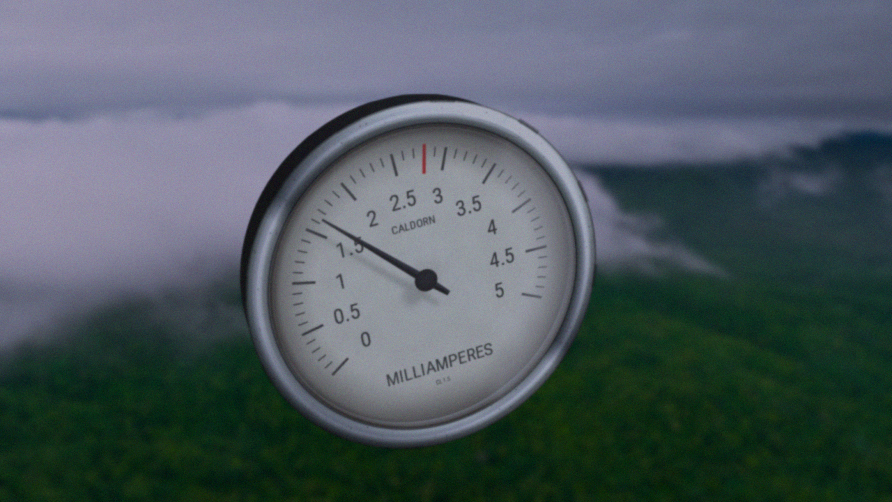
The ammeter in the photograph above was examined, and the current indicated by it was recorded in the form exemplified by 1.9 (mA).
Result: 1.65 (mA)
